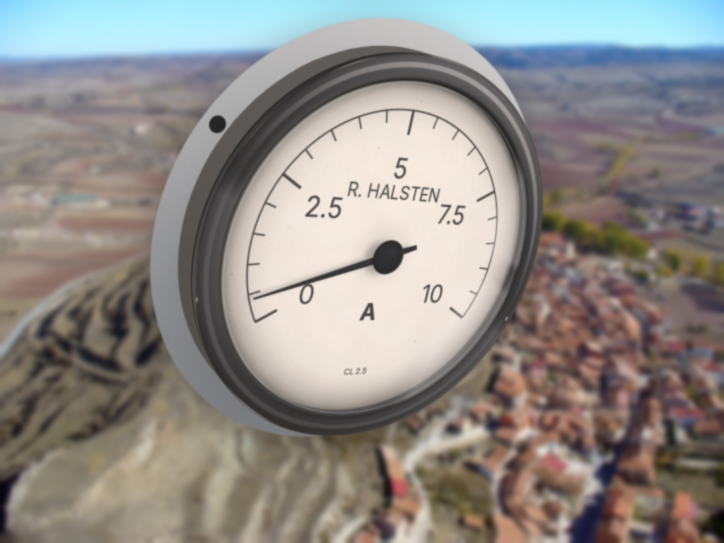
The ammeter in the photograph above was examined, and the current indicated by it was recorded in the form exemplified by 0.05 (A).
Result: 0.5 (A)
